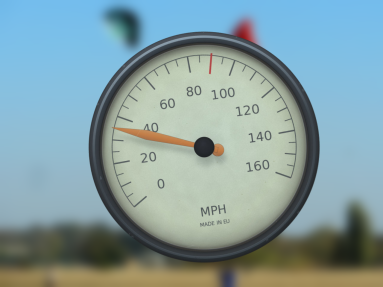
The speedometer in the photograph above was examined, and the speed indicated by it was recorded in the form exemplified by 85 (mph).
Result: 35 (mph)
